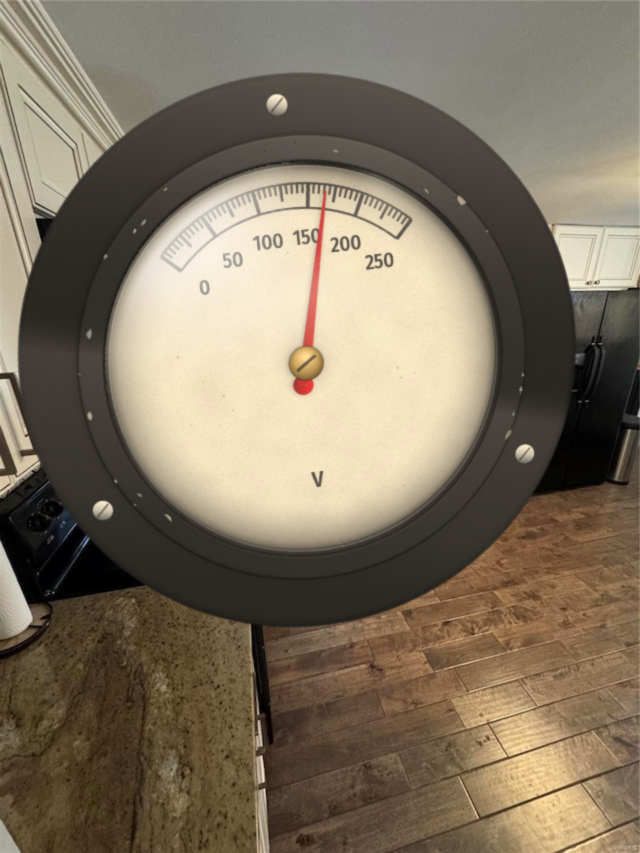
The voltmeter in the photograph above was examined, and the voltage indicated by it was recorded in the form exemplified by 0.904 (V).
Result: 165 (V)
